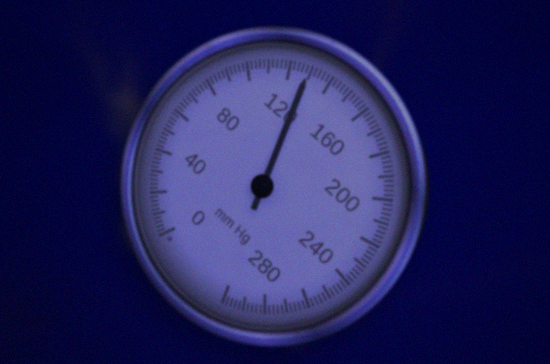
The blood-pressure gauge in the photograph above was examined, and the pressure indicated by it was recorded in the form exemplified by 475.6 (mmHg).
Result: 130 (mmHg)
